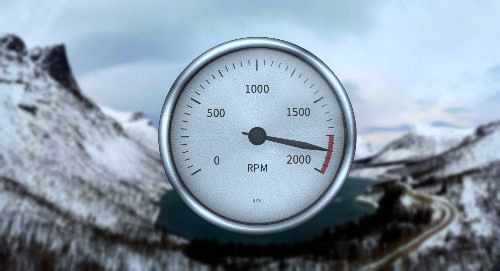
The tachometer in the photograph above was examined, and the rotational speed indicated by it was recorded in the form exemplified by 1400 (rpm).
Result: 1850 (rpm)
